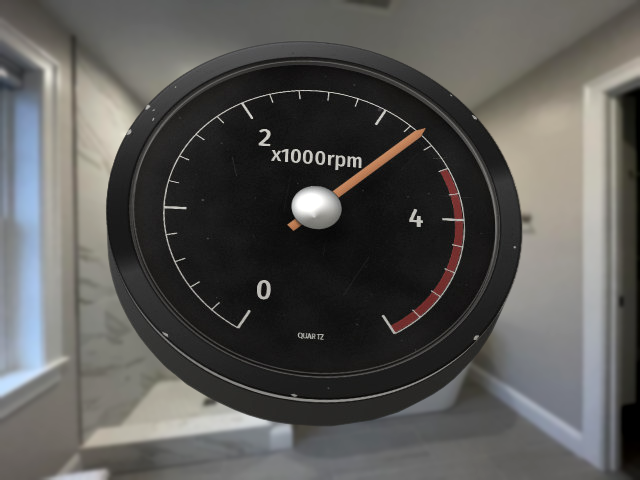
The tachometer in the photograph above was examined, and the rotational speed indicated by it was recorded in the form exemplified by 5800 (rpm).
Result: 3300 (rpm)
